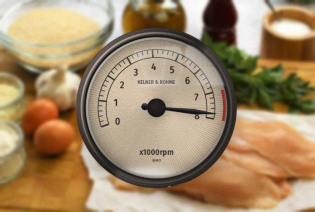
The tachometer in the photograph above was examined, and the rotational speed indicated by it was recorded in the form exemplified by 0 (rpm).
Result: 7800 (rpm)
